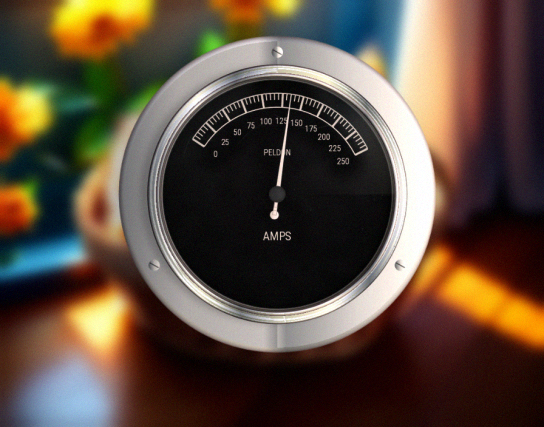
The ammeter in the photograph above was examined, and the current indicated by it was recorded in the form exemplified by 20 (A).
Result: 135 (A)
